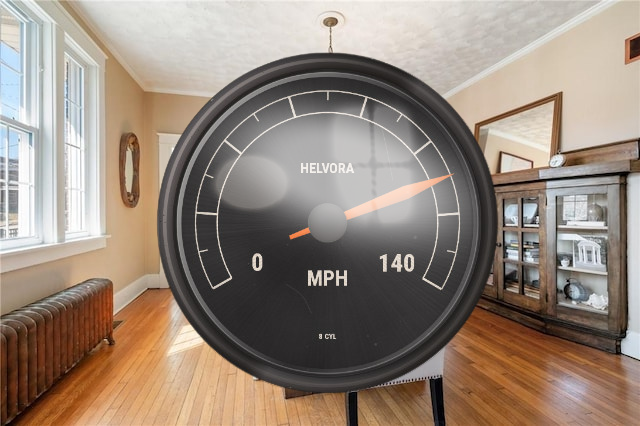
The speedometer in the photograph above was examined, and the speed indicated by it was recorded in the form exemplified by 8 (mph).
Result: 110 (mph)
